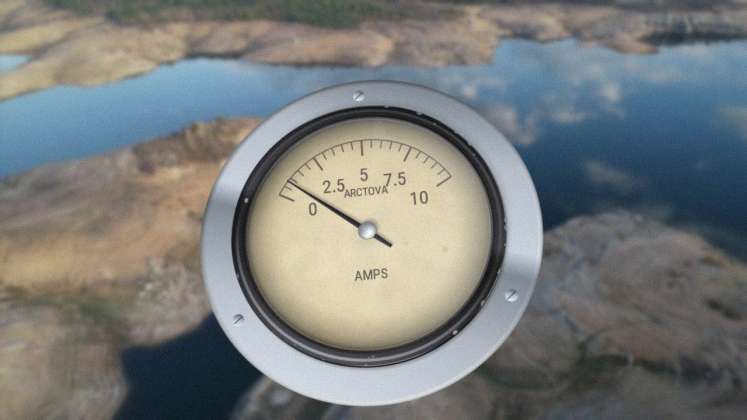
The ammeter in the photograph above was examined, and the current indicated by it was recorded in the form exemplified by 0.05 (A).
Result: 0.75 (A)
